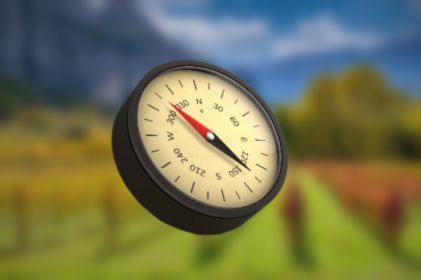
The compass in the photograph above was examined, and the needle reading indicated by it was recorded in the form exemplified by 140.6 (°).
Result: 315 (°)
